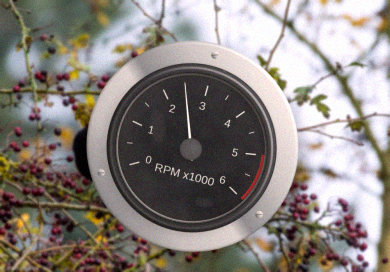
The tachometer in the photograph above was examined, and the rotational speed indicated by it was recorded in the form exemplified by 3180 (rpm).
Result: 2500 (rpm)
